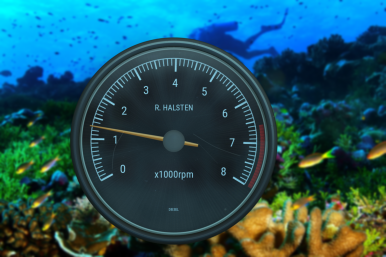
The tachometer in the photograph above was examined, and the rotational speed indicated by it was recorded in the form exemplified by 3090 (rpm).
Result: 1300 (rpm)
